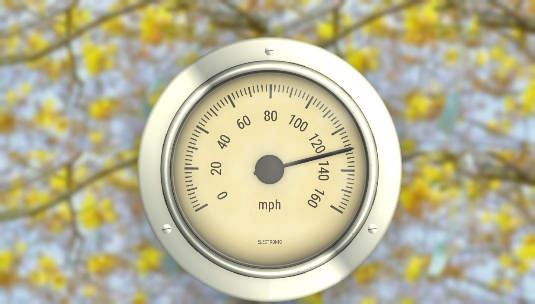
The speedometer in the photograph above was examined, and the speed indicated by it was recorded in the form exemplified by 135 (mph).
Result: 130 (mph)
